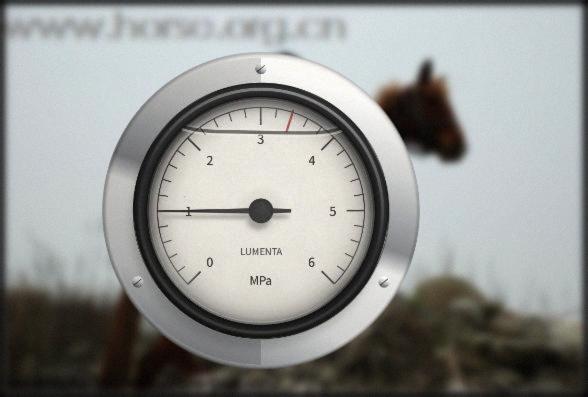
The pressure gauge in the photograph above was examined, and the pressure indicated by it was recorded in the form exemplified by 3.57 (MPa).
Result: 1 (MPa)
